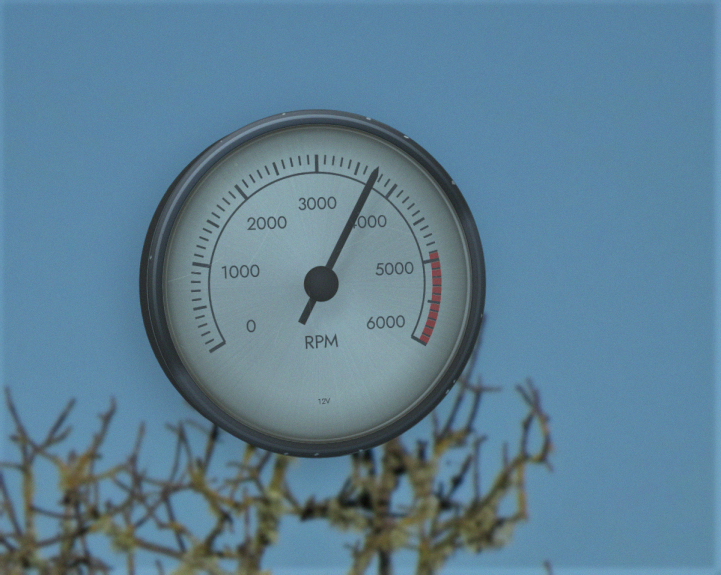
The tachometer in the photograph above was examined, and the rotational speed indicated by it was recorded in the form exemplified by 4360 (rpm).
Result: 3700 (rpm)
